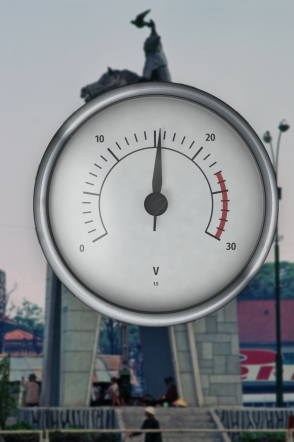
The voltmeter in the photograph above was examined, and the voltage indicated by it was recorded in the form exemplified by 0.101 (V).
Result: 15.5 (V)
